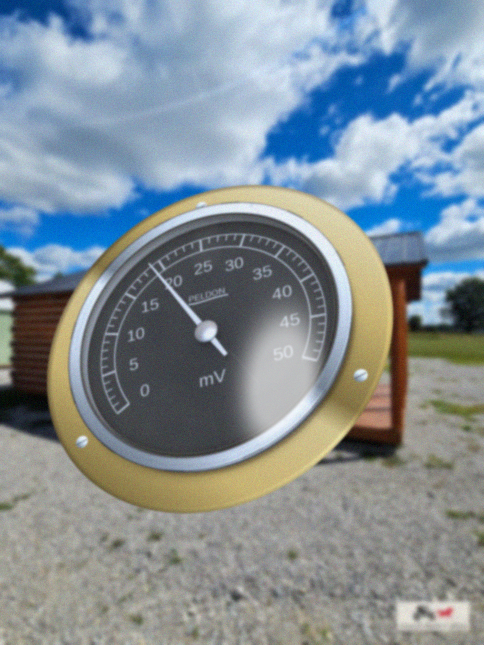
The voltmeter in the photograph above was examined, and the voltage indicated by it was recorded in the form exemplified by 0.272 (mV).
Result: 19 (mV)
